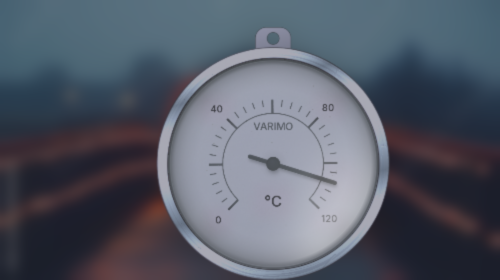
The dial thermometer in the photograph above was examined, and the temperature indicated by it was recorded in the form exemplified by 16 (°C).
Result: 108 (°C)
